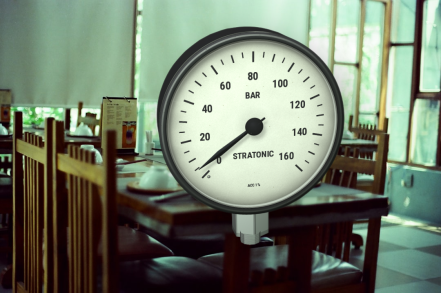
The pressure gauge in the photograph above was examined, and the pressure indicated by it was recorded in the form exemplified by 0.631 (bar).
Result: 5 (bar)
